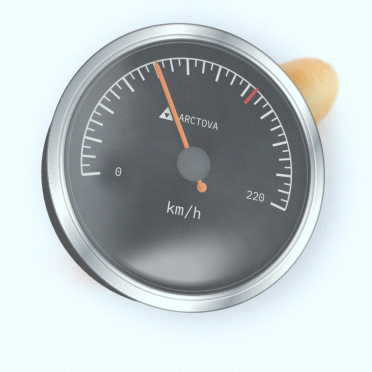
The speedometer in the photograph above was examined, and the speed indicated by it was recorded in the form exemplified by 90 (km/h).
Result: 80 (km/h)
